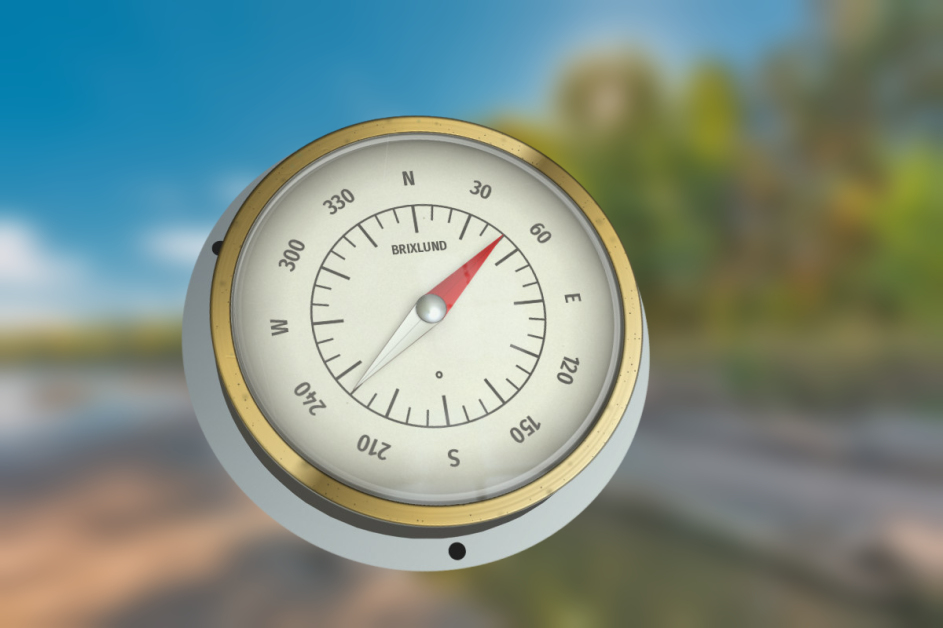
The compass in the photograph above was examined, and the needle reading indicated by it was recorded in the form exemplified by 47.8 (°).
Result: 50 (°)
